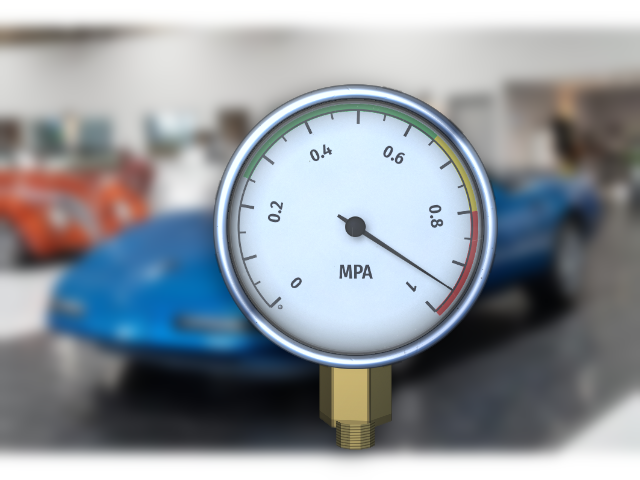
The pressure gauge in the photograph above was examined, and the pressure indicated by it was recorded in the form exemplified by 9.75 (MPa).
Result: 0.95 (MPa)
